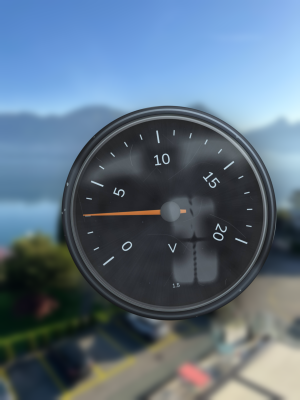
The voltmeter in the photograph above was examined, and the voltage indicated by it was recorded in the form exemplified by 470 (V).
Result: 3 (V)
